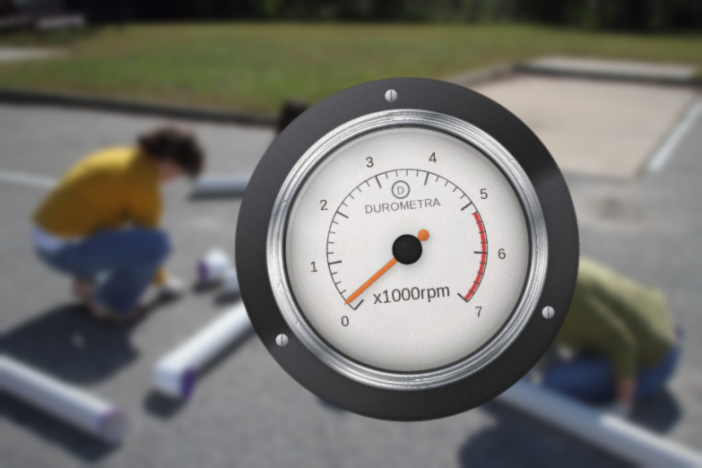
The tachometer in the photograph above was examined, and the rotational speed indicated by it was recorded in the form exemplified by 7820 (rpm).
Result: 200 (rpm)
